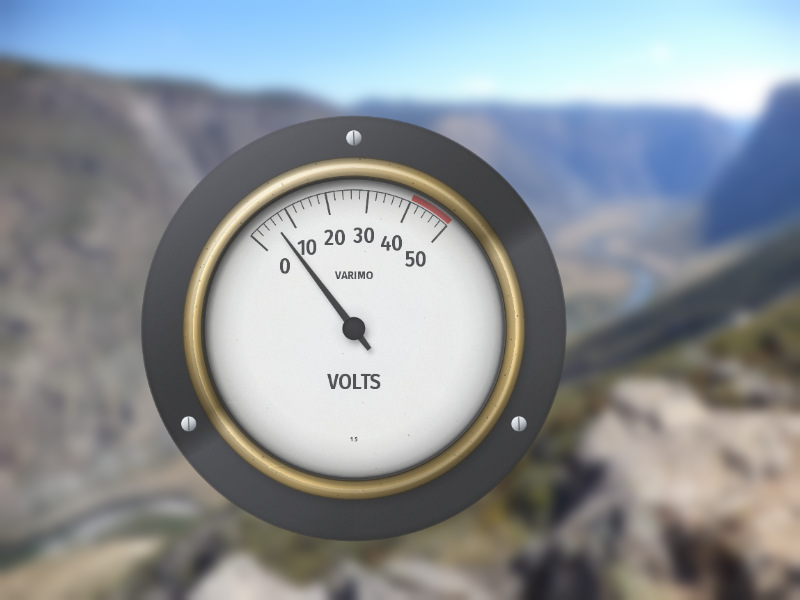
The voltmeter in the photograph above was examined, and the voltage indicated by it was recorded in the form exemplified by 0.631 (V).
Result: 6 (V)
